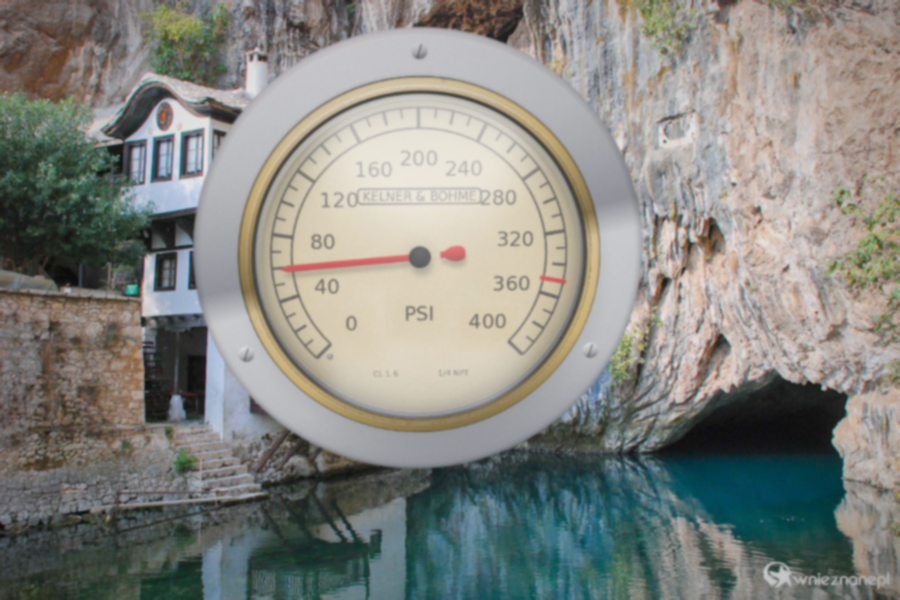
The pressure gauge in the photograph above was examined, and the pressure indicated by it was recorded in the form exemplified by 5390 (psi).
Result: 60 (psi)
